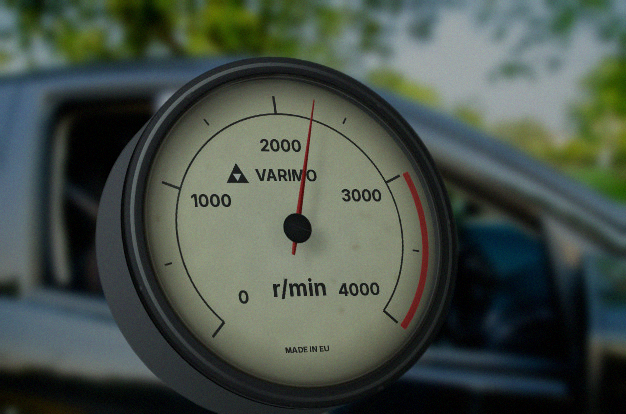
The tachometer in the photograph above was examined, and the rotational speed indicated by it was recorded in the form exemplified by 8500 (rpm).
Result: 2250 (rpm)
